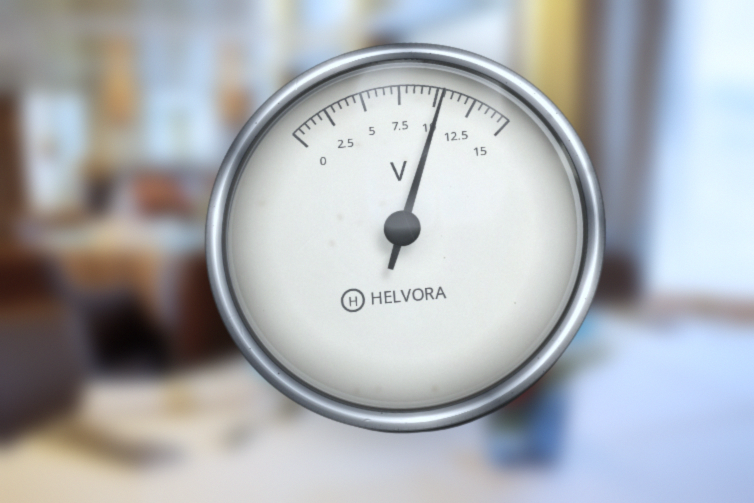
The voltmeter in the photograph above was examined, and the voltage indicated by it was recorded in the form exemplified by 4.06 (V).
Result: 10.5 (V)
